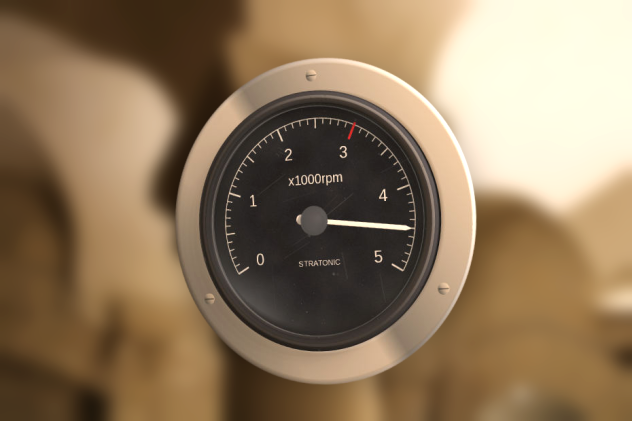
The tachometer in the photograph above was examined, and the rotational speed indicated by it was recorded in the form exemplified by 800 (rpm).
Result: 4500 (rpm)
